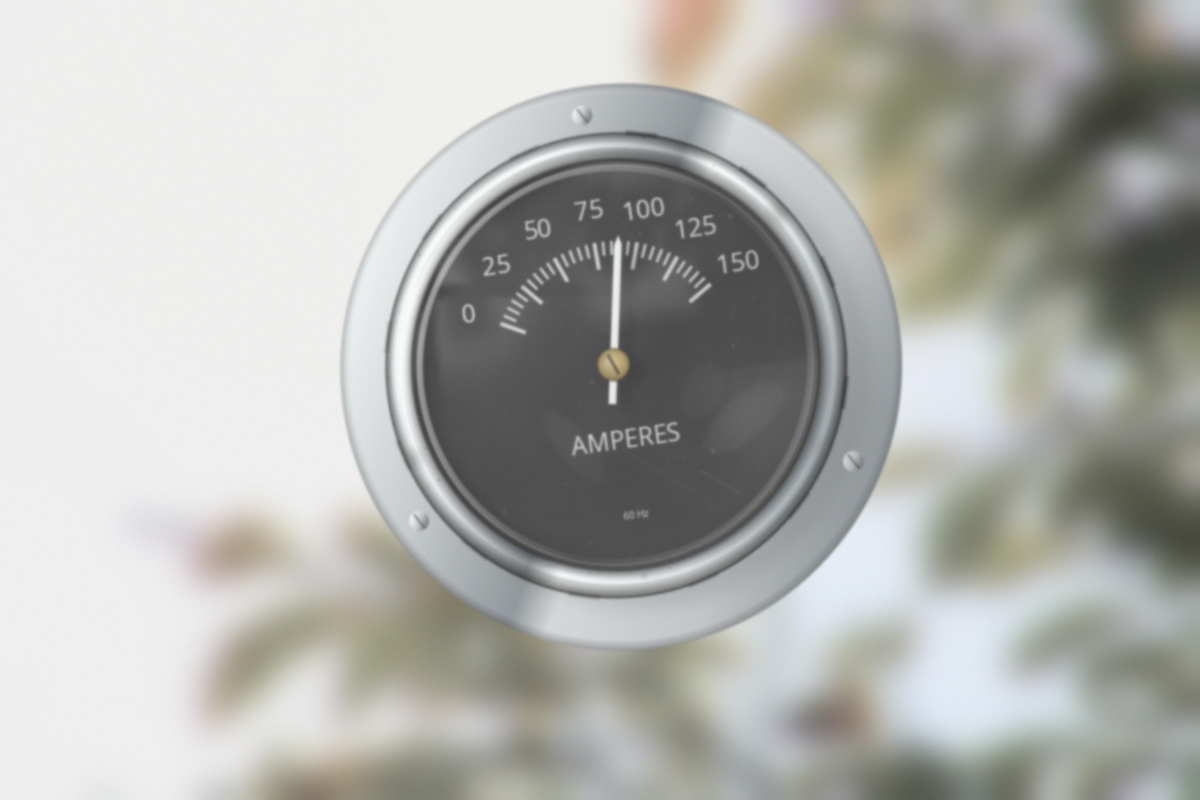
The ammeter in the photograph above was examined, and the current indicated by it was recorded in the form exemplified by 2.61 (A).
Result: 90 (A)
